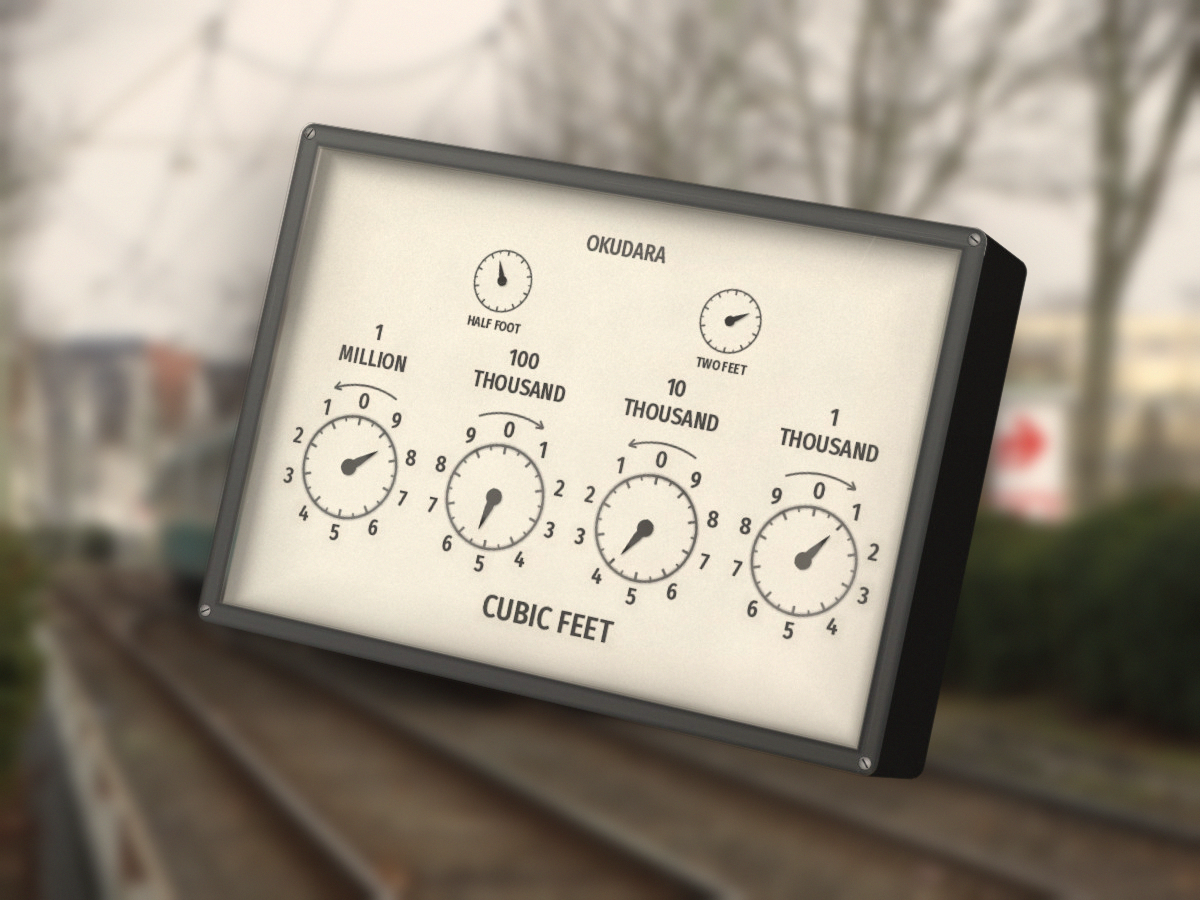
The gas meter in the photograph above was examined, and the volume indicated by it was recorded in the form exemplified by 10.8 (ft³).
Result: 854100 (ft³)
